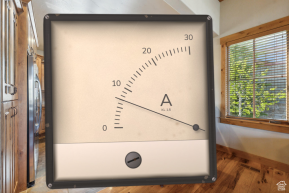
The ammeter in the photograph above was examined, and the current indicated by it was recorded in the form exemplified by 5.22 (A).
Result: 7 (A)
